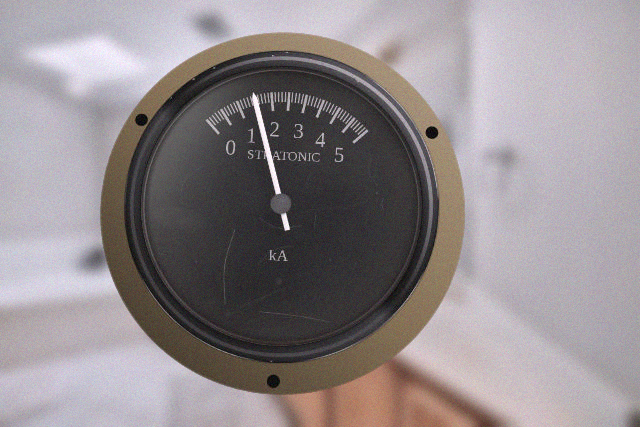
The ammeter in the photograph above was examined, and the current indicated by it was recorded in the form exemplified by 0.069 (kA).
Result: 1.5 (kA)
